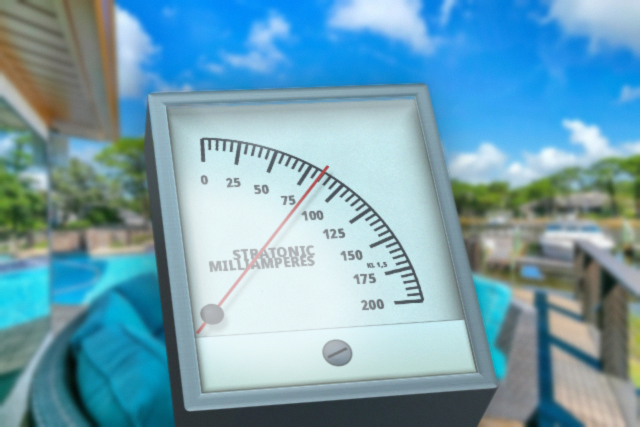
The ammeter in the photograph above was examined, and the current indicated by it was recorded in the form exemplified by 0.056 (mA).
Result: 85 (mA)
